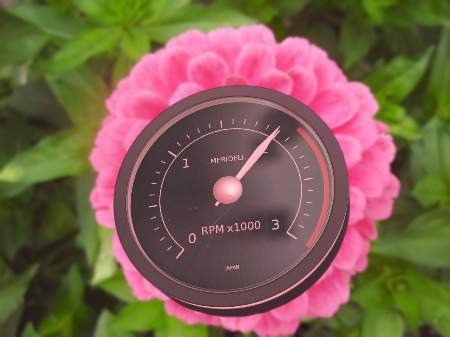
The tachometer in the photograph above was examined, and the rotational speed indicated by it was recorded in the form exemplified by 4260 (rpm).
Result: 2000 (rpm)
